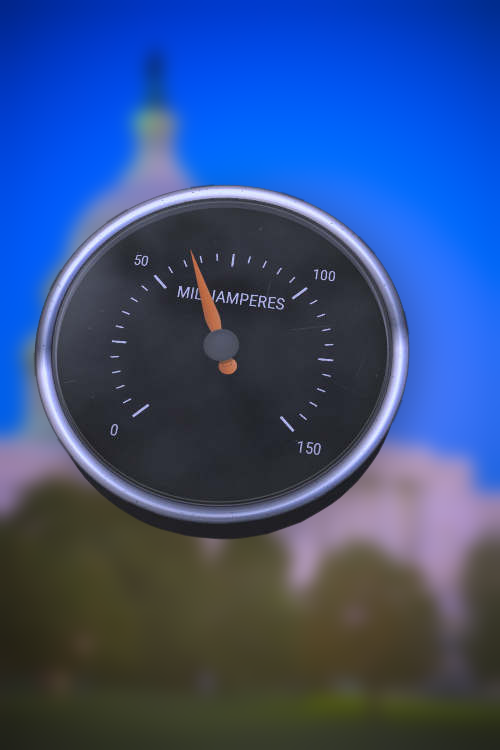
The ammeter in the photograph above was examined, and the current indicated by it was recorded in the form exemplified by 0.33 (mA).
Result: 62.5 (mA)
